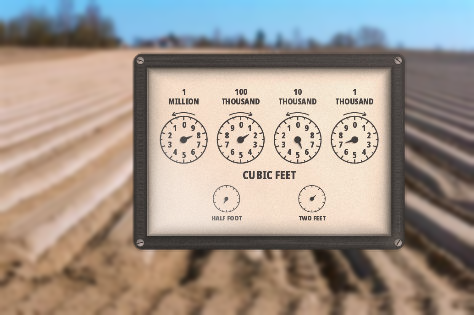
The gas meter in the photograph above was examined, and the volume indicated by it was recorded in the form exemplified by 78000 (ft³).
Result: 815700 (ft³)
